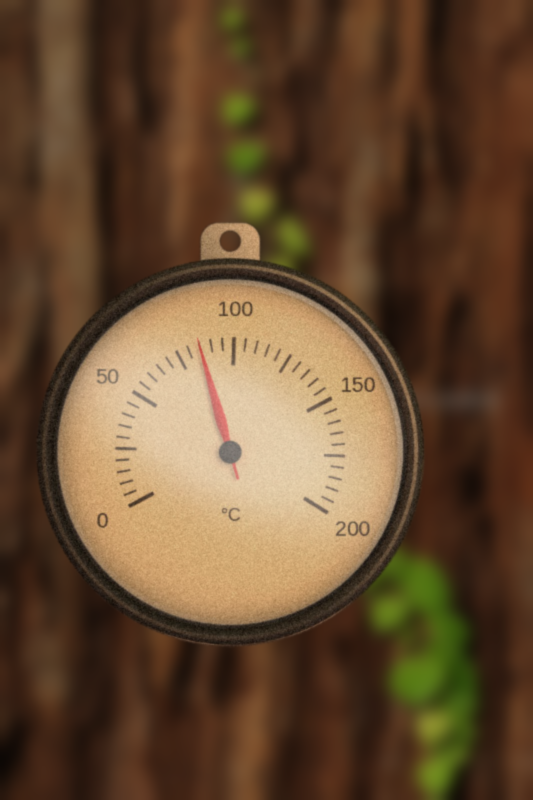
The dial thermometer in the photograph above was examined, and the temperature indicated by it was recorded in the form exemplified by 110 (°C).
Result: 85 (°C)
